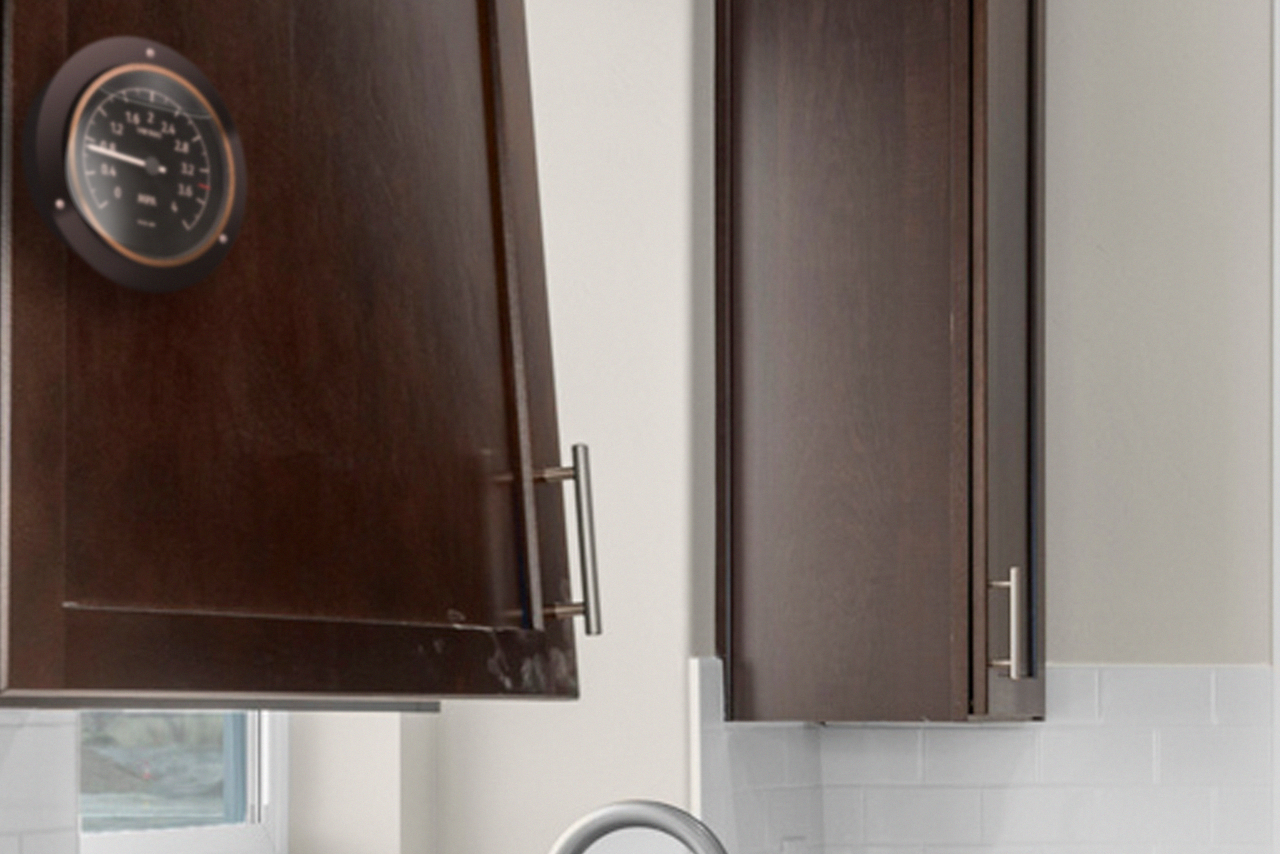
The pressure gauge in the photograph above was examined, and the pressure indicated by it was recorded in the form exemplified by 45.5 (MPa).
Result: 0.7 (MPa)
